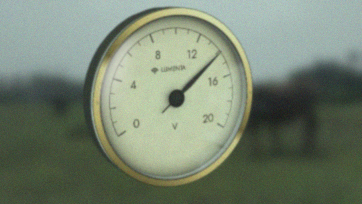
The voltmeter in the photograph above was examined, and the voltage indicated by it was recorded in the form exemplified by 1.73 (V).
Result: 14 (V)
